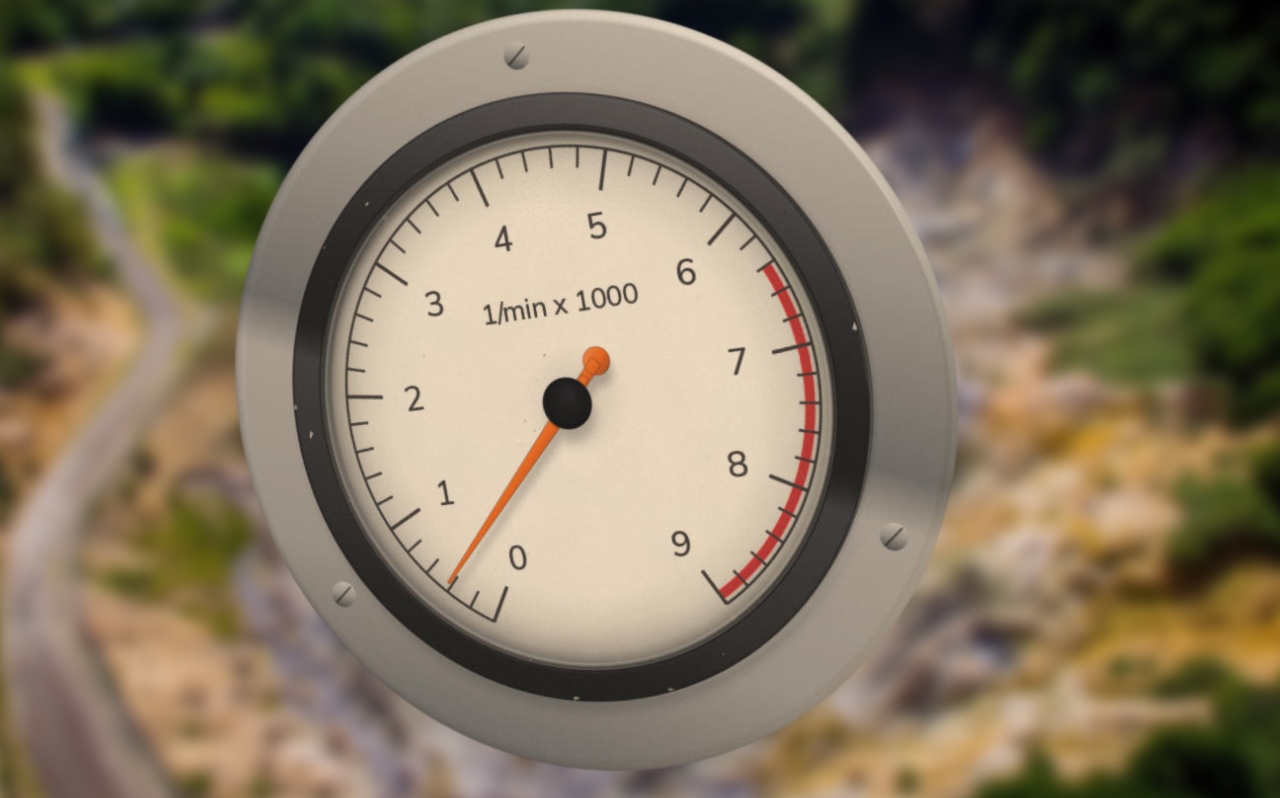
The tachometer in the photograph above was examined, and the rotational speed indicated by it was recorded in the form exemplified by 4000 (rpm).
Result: 400 (rpm)
